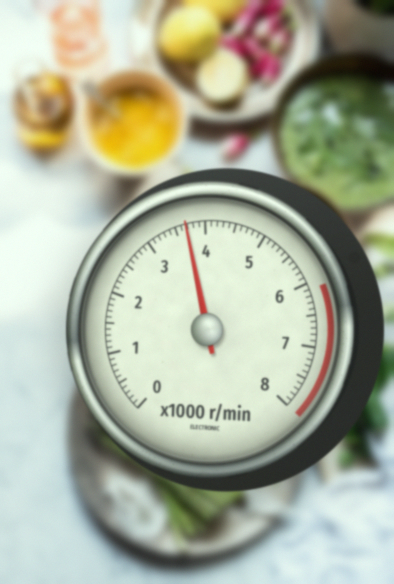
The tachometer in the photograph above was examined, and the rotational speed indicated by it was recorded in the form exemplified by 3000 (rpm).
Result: 3700 (rpm)
